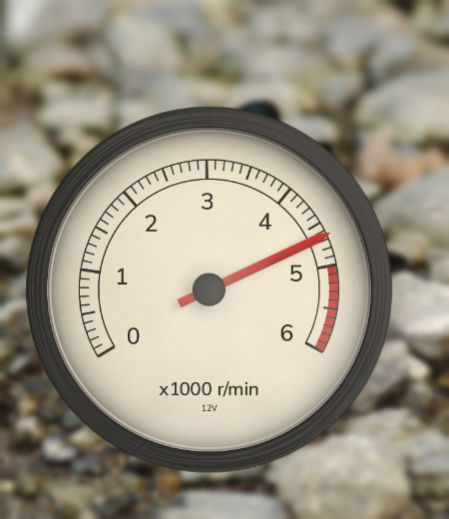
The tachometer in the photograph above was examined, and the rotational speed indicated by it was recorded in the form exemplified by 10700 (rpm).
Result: 4650 (rpm)
